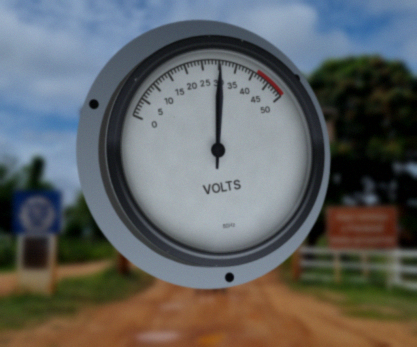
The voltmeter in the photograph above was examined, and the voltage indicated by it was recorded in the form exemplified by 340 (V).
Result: 30 (V)
